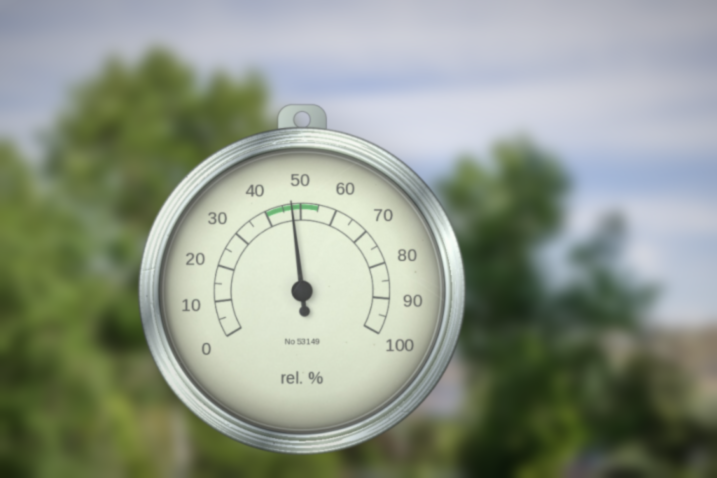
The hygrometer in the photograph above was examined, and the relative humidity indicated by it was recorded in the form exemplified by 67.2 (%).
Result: 47.5 (%)
